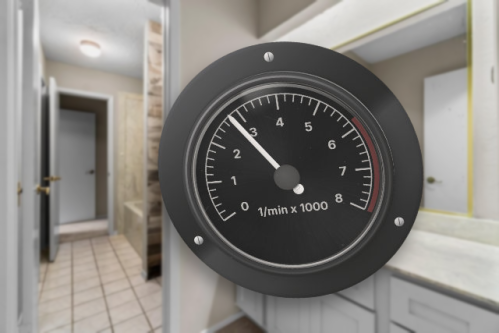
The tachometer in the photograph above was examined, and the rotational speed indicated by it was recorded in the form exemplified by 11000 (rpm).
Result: 2800 (rpm)
